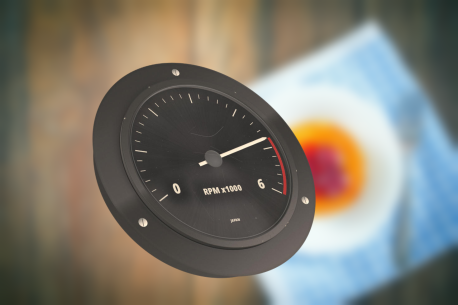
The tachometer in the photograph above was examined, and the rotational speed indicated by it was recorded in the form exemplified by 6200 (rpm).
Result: 4800 (rpm)
